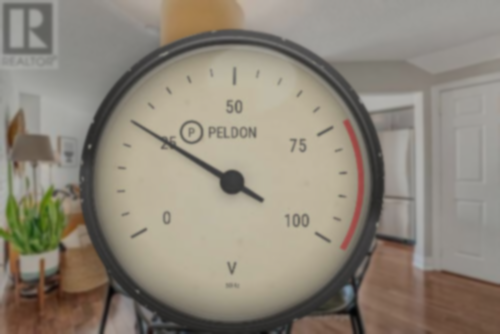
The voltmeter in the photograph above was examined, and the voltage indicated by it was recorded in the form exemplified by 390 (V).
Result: 25 (V)
